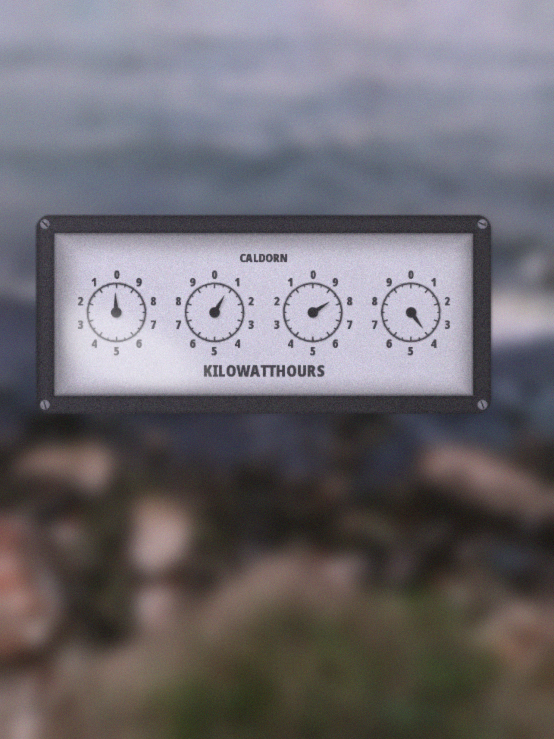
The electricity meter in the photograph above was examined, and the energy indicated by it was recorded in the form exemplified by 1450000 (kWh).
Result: 84 (kWh)
